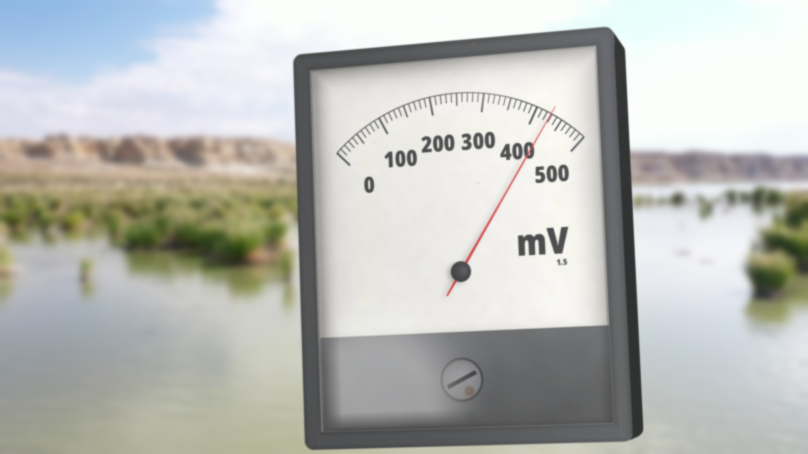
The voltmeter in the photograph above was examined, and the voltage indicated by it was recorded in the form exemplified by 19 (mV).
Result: 430 (mV)
